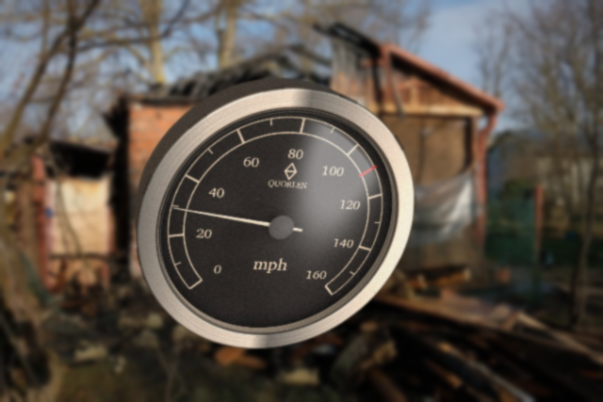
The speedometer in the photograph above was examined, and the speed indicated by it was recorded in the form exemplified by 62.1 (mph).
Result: 30 (mph)
